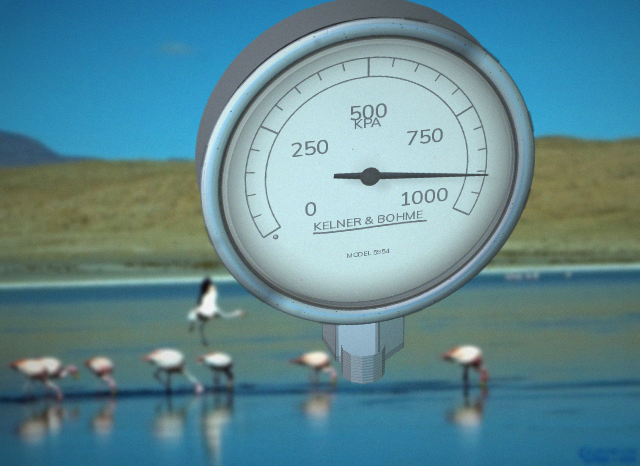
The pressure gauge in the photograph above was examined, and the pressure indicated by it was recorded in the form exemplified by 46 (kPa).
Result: 900 (kPa)
